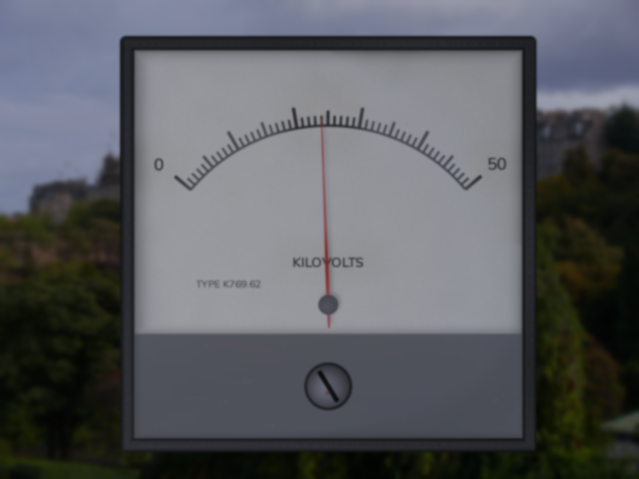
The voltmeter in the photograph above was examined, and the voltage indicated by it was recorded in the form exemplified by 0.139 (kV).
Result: 24 (kV)
